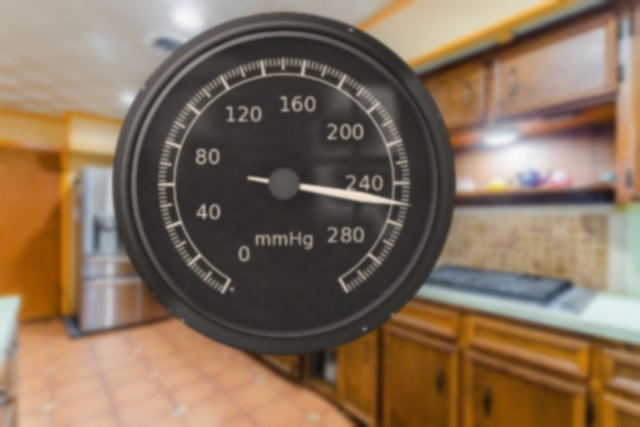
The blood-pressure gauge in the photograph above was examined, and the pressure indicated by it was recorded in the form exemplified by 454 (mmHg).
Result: 250 (mmHg)
